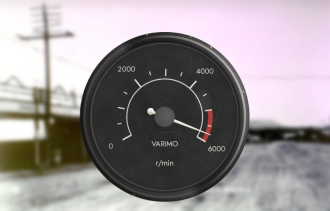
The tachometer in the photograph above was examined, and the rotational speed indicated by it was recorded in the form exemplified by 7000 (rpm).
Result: 5750 (rpm)
